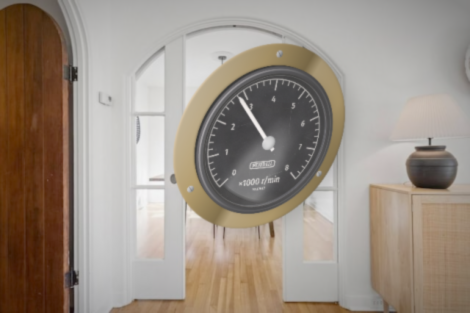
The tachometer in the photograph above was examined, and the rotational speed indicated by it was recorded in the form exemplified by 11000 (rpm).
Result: 2800 (rpm)
